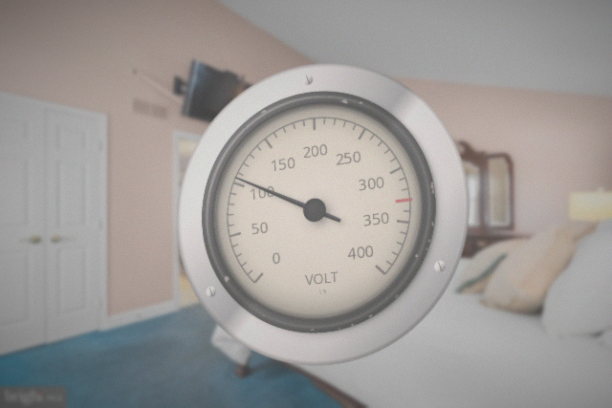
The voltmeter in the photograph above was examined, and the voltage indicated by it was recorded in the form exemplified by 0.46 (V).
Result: 105 (V)
